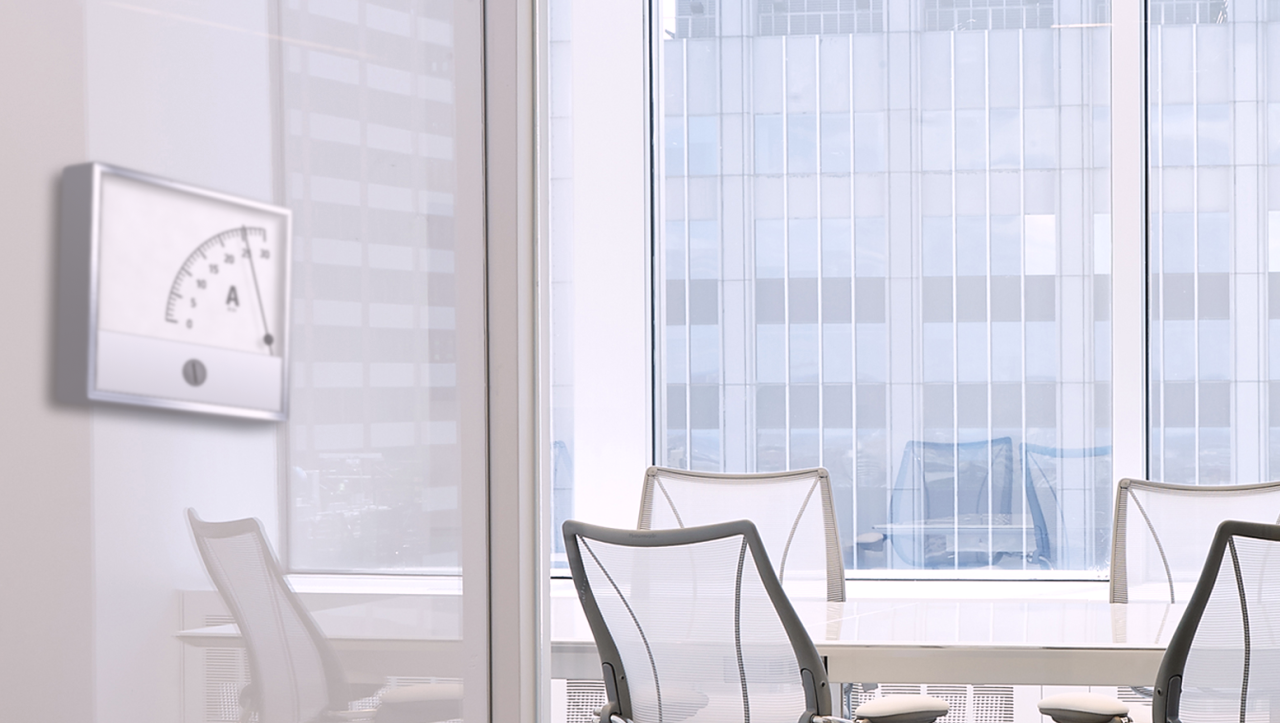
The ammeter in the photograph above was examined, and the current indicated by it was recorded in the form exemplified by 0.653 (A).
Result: 25 (A)
